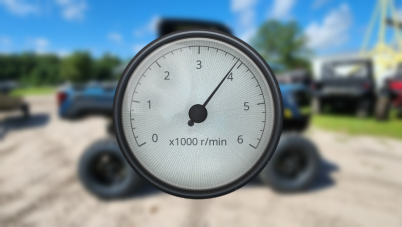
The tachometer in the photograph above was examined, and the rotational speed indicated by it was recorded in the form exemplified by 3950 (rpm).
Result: 3900 (rpm)
